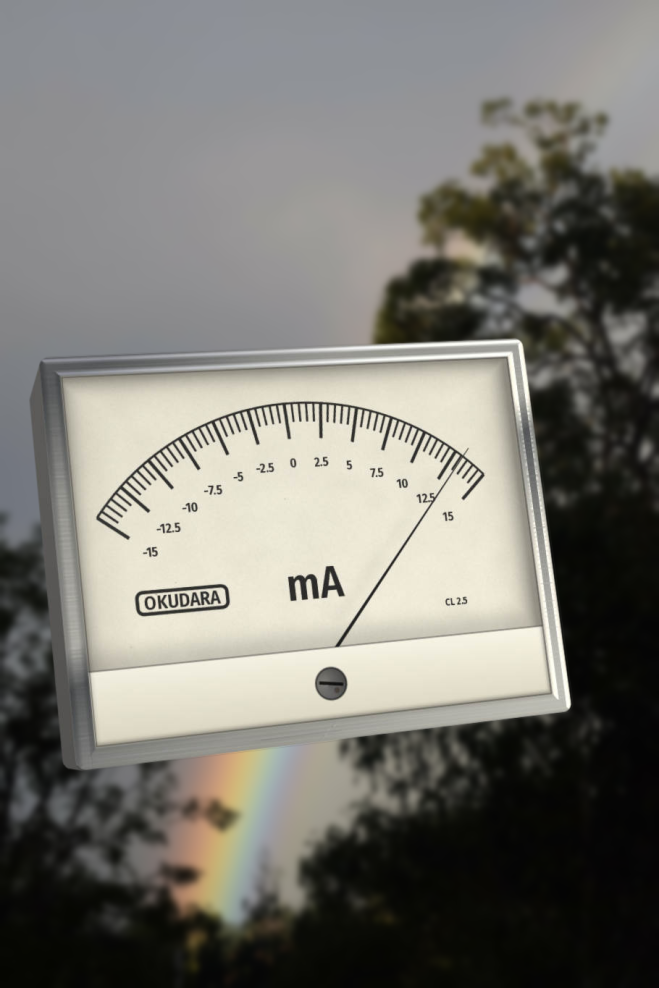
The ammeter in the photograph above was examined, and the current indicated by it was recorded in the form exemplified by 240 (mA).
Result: 13 (mA)
